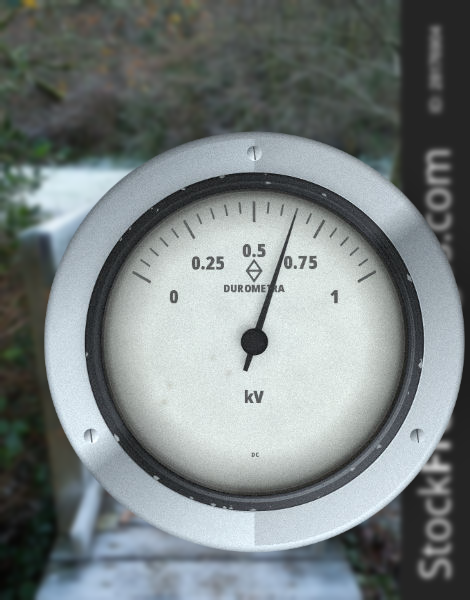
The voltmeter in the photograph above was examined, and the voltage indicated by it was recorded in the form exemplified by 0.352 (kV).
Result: 0.65 (kV)
